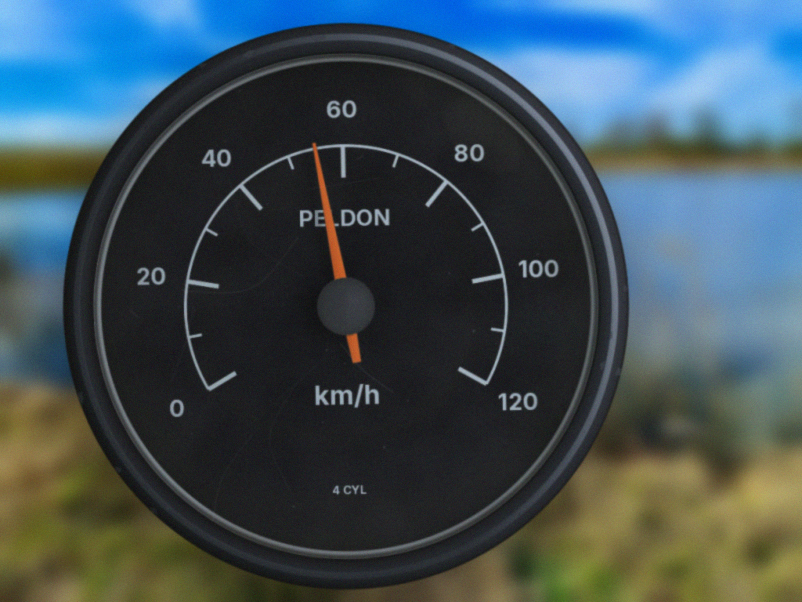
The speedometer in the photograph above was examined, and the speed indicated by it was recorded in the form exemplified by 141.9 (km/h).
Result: 55 (km/h)
